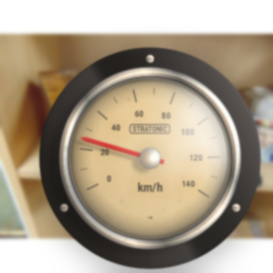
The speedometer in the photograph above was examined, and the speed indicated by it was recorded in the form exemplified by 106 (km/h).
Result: 25 (km/h)
